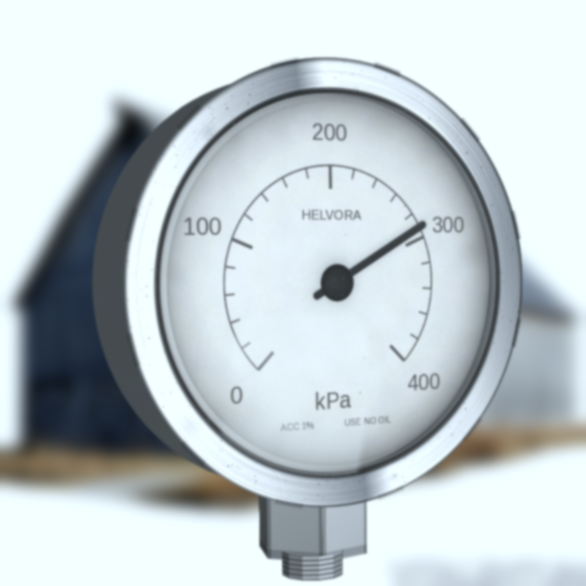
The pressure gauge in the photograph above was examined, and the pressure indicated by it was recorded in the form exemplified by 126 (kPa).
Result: 290 (kPa)
